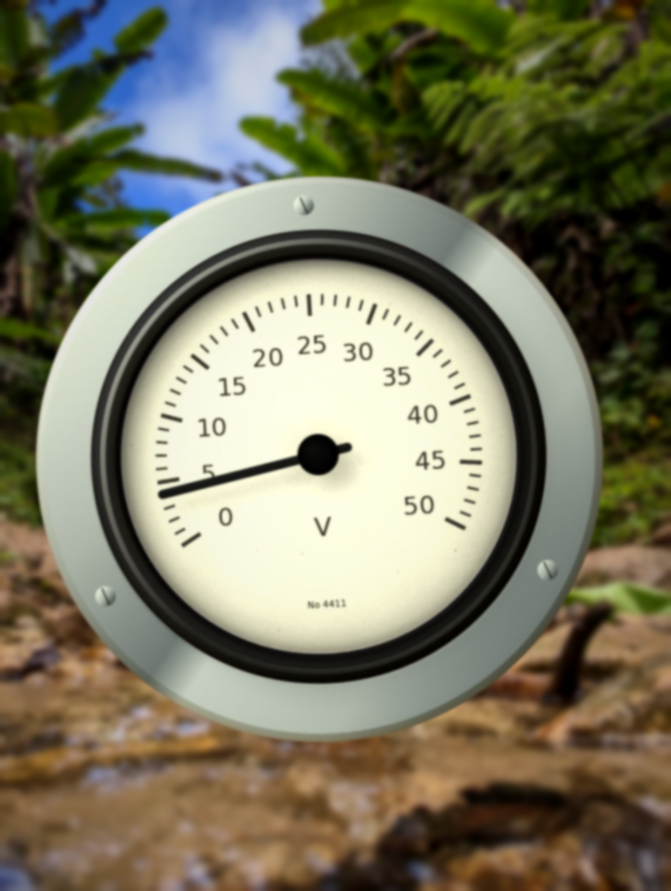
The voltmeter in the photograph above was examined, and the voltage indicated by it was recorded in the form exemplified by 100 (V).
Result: 4 (V)
